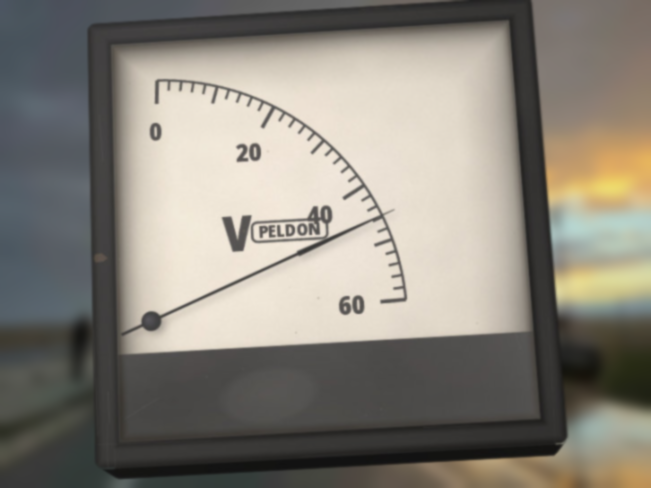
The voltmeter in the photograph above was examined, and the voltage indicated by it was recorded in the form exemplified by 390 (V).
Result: 46 (V)
